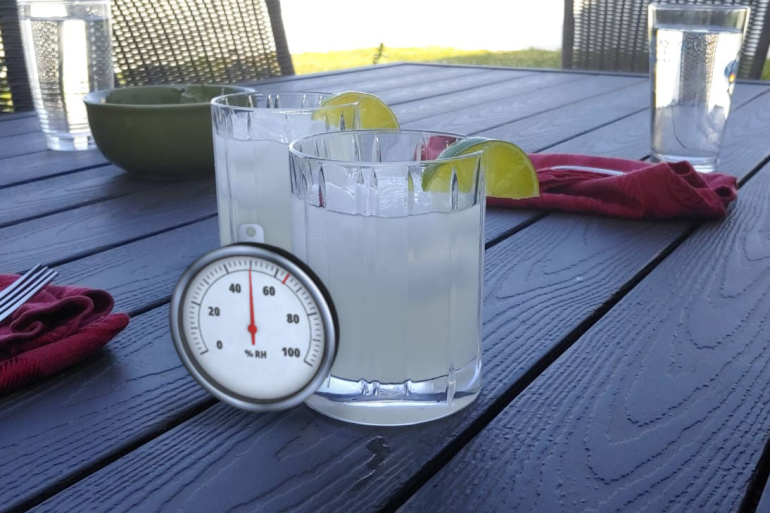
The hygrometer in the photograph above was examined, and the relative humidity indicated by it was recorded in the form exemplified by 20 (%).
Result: 50 (%)
